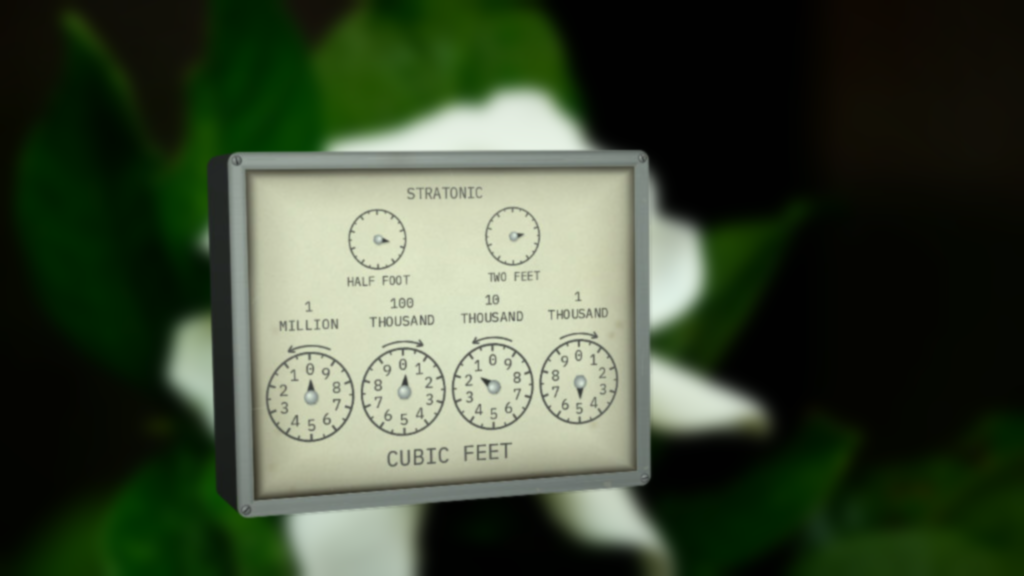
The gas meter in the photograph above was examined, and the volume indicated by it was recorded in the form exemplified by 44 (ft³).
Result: 1500 (ft³)
